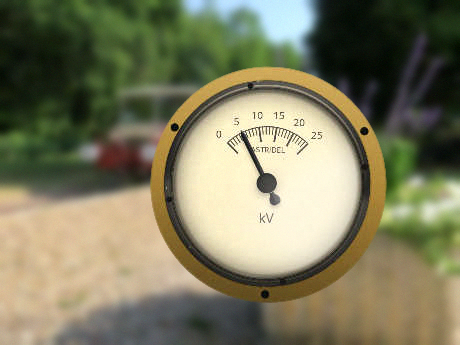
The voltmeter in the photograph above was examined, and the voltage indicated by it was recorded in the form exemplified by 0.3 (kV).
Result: 5 (kV)
